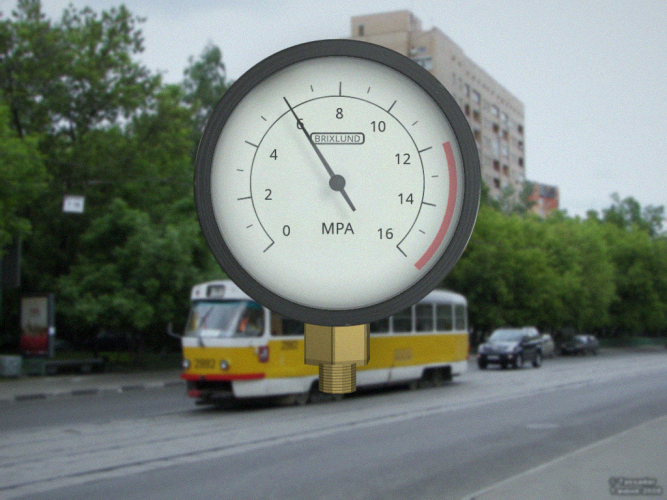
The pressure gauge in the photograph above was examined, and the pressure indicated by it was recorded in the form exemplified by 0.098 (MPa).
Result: 6 (MPa)
